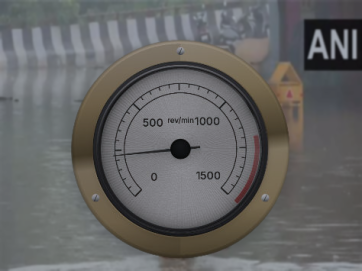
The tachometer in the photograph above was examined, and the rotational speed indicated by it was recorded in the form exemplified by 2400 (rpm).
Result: 225 (rpm)
